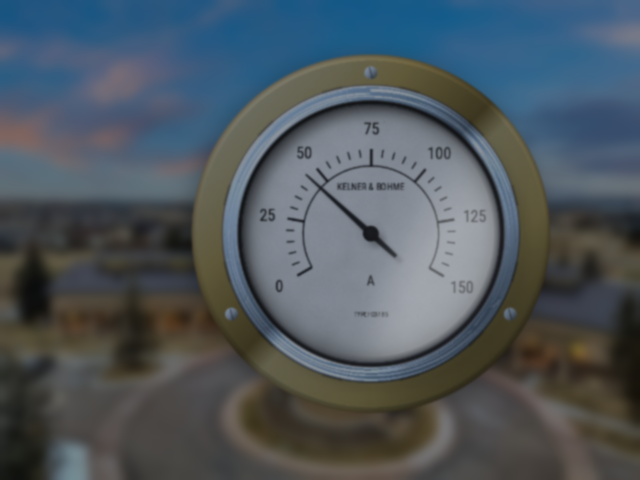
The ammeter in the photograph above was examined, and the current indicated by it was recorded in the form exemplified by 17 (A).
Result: 45 (A)
